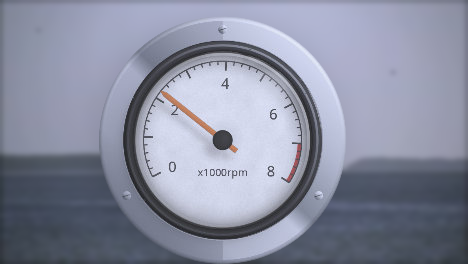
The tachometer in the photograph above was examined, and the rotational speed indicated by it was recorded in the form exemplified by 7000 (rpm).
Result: 2200 (rpm)
